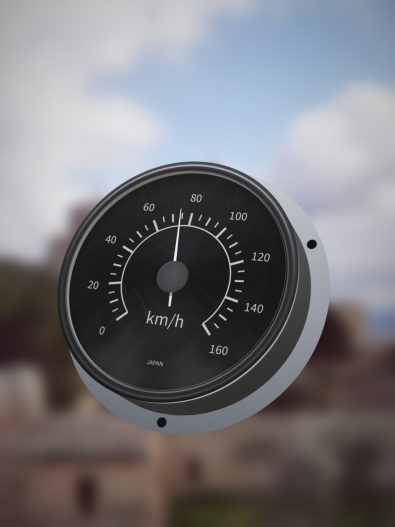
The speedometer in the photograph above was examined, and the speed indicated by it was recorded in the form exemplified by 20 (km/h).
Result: 75 (km/h)
